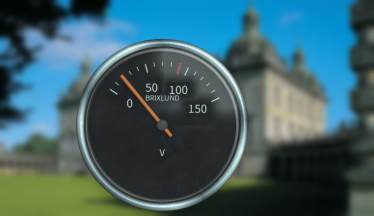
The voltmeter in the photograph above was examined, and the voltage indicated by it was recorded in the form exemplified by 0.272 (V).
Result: 20 (V)
